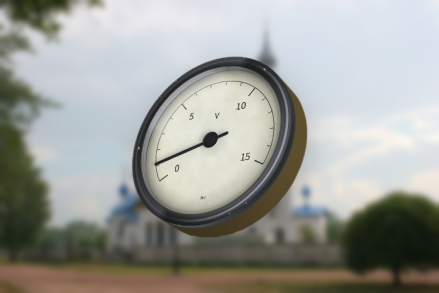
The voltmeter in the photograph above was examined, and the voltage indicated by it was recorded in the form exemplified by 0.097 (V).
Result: 1 (V)
